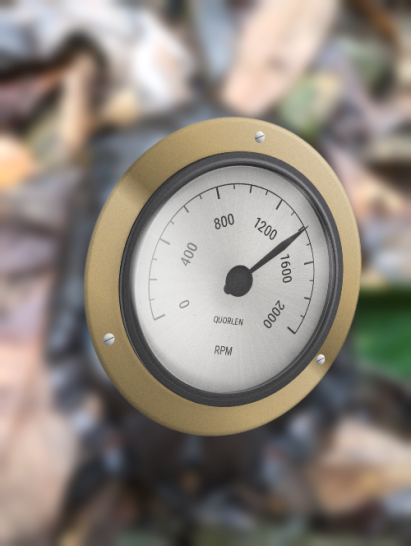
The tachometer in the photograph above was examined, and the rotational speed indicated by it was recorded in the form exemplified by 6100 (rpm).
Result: 1400 (rpm)
